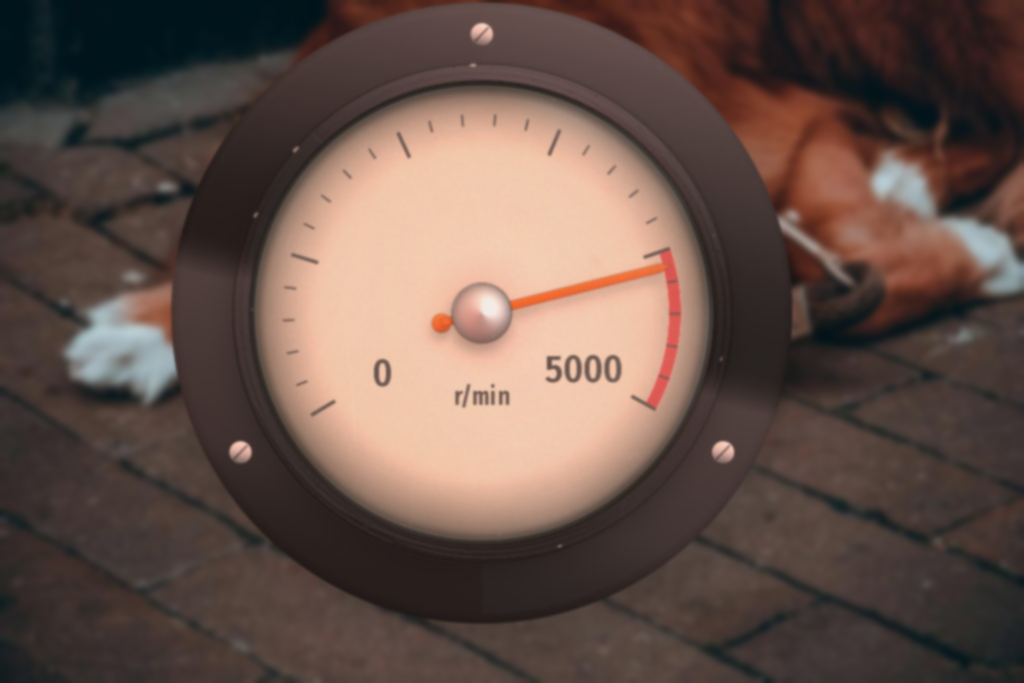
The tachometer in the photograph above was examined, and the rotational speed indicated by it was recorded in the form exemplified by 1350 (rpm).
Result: 4100 (rpm)
